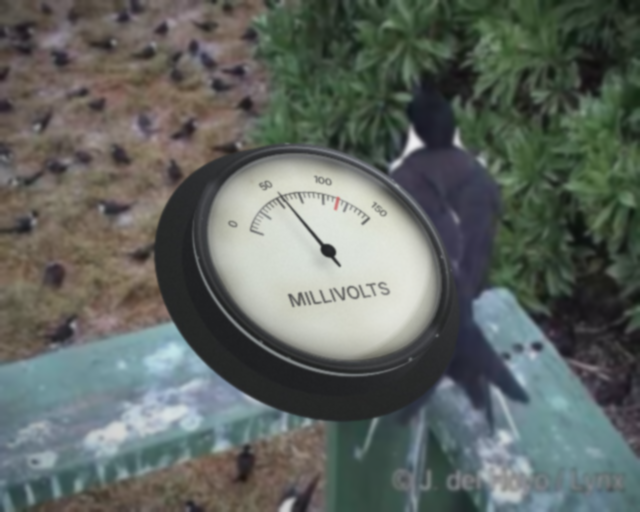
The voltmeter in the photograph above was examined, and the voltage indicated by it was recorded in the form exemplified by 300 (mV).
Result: 50 (mV)
